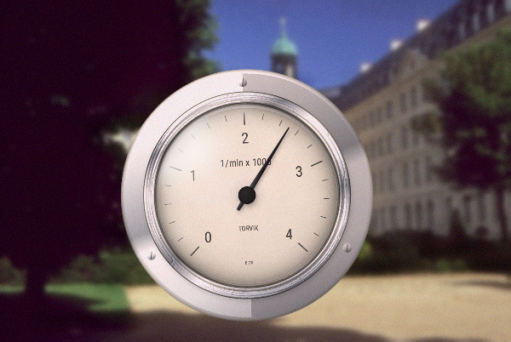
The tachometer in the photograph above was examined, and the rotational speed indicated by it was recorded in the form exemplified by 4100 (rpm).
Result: 2500 (rpm)
